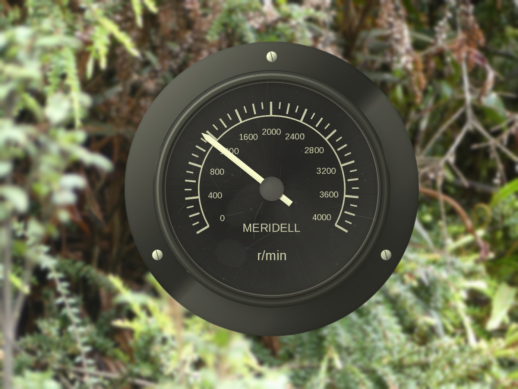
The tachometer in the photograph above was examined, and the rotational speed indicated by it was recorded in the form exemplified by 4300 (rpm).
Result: 1150 (rpm)
